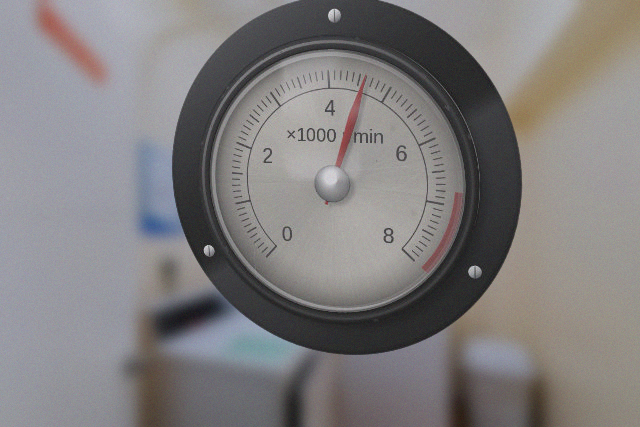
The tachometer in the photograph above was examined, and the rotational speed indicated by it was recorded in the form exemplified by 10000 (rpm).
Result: 4600 (rpm)
